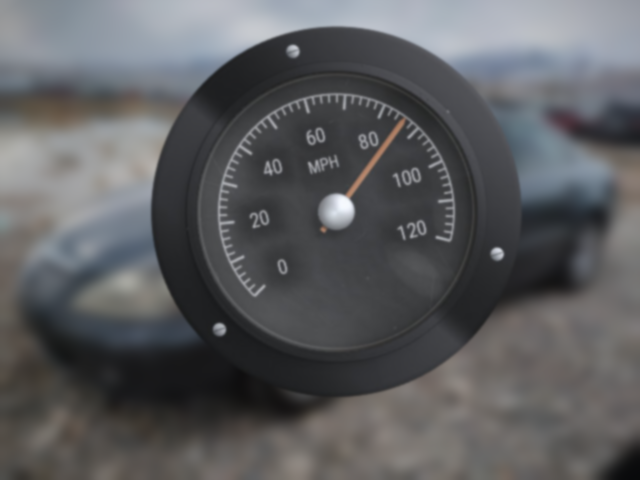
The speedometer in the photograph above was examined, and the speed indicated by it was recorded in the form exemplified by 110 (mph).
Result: 86 (mph)
